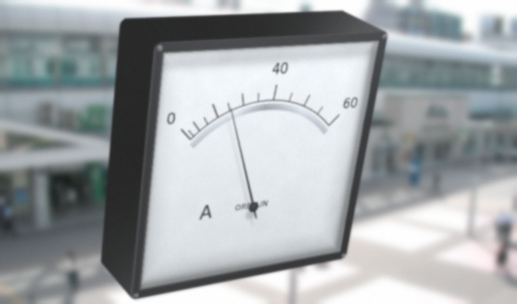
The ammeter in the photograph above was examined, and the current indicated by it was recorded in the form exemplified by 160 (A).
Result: 25 (A)
